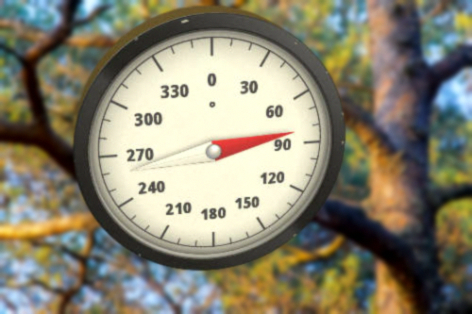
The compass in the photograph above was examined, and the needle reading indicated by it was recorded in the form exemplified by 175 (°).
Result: 80 (°)
